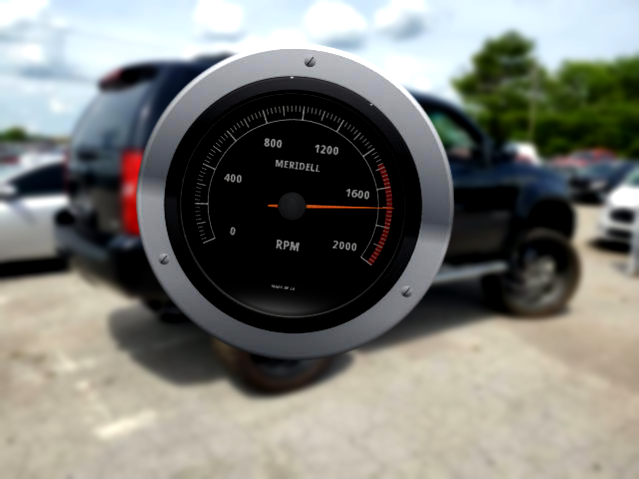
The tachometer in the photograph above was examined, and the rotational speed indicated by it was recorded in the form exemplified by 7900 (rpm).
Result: 1700 (rpm)
